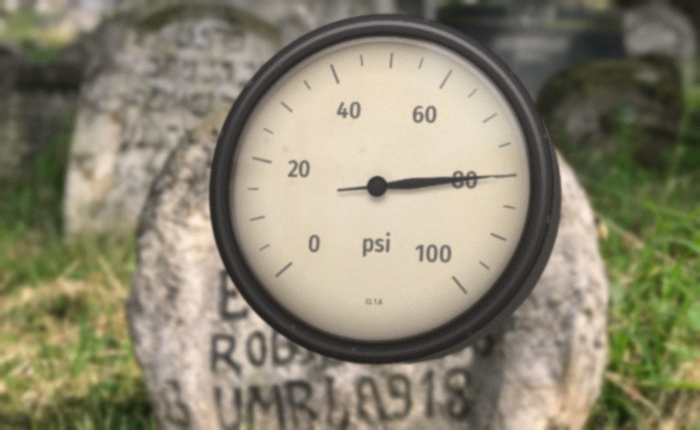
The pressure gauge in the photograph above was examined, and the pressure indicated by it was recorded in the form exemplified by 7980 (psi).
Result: 80 (psi)
